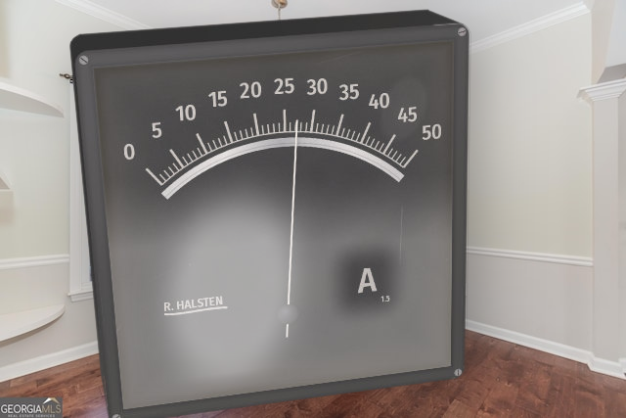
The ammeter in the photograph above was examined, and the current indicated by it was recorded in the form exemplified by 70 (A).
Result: 27 (A)
